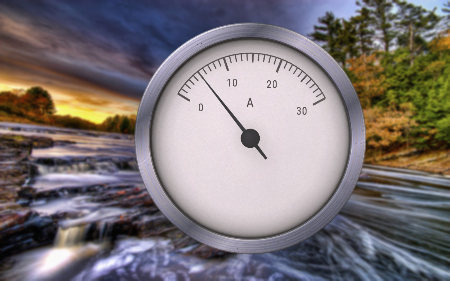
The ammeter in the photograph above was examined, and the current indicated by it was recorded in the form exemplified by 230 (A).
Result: 5 (A)
